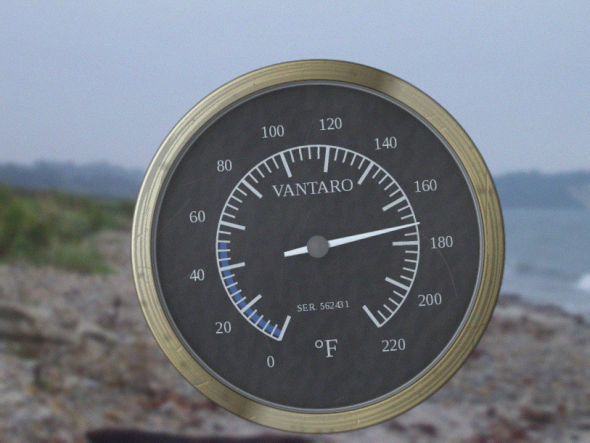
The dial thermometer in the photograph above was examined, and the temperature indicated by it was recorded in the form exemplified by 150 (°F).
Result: 172 (°F)
